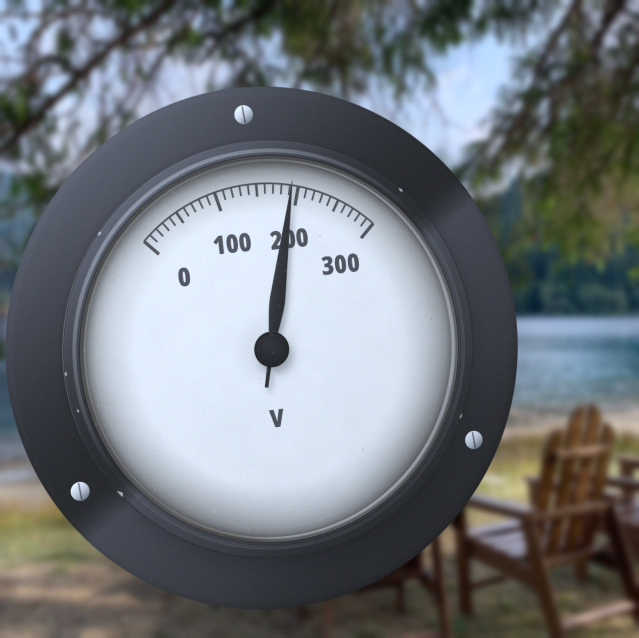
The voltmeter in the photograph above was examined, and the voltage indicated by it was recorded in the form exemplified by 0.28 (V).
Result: 190 (V)
